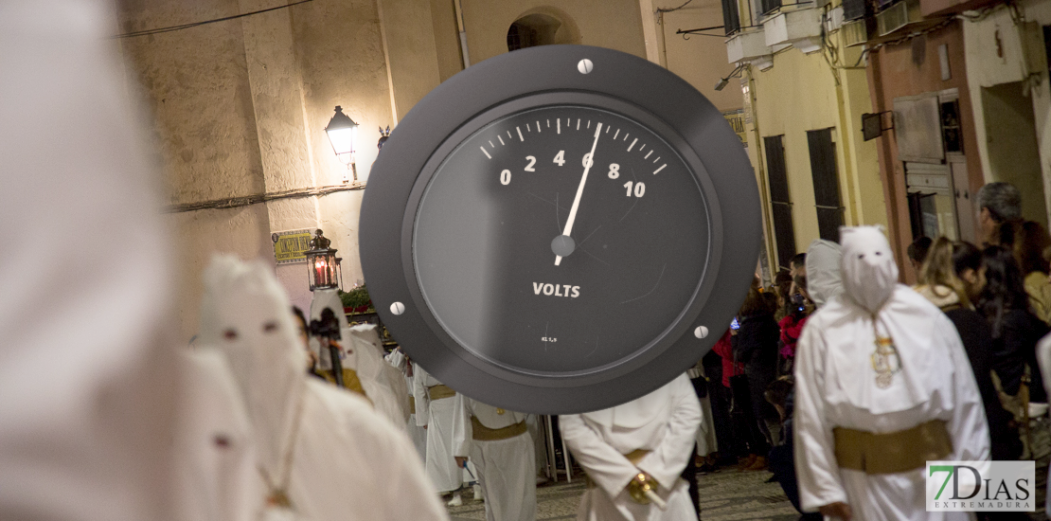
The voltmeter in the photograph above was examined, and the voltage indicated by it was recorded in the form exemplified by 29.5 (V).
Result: 6 (V)
